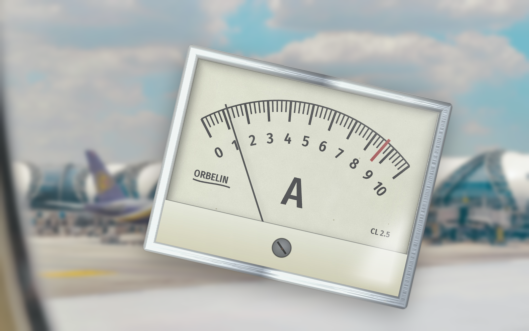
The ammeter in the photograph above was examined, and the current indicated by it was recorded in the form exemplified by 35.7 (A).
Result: 1.2 (A)
